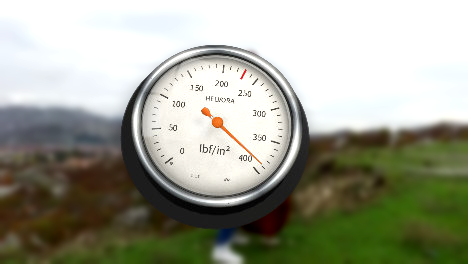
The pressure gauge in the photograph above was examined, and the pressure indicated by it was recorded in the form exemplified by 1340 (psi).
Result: 390 (psi)
